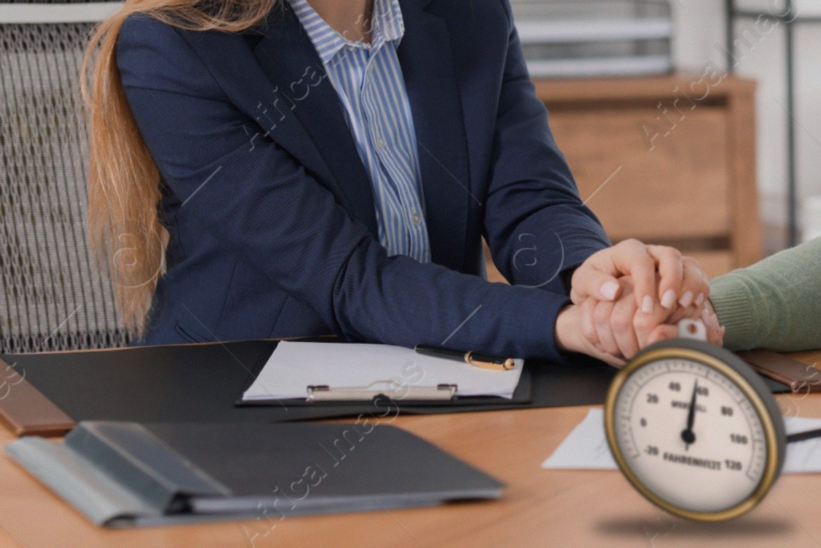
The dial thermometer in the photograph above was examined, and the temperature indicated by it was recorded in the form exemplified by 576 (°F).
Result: 56 (°F)
